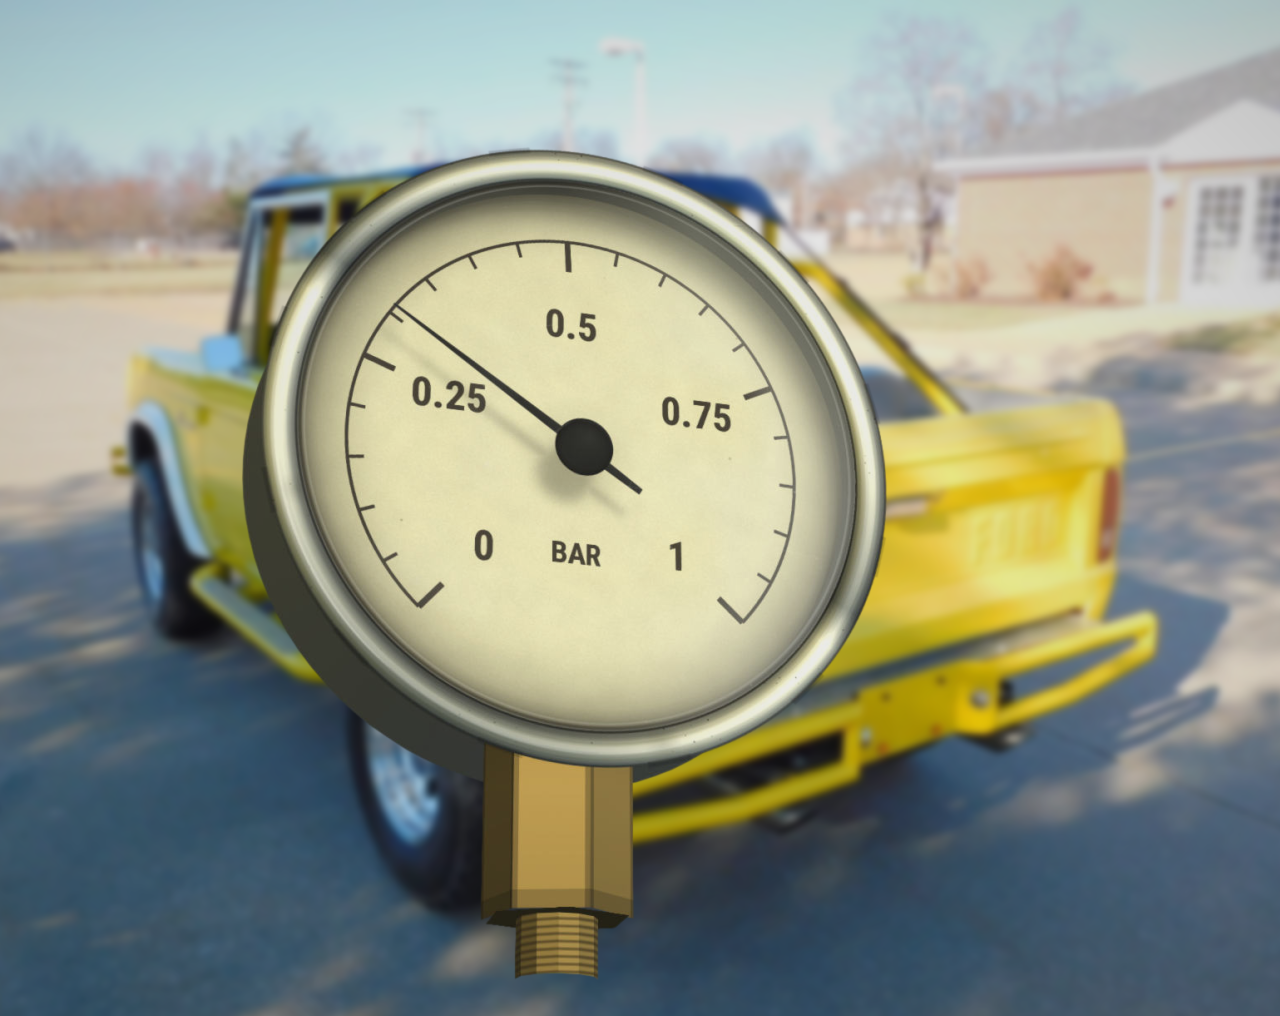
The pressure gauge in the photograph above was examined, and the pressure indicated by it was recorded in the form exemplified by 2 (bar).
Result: 0.3 (bar)
